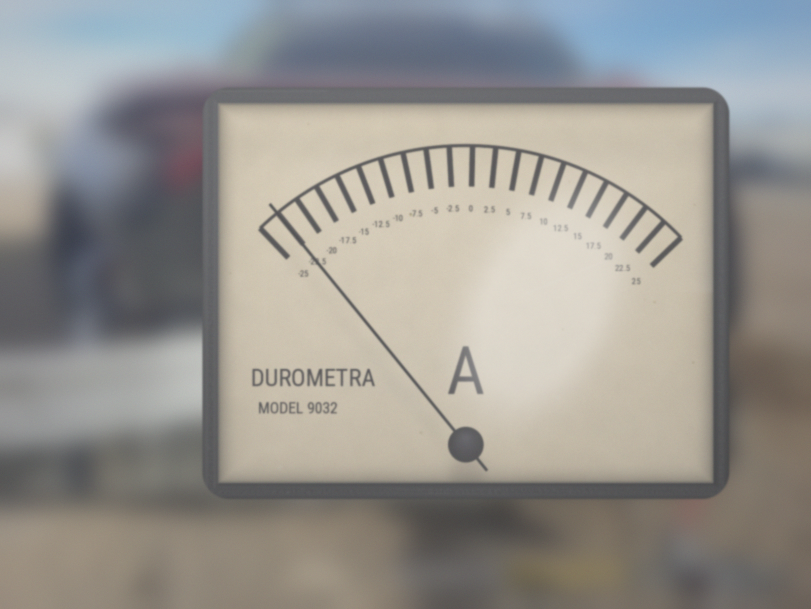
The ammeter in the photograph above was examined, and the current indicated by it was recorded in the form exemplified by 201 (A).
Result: -22.5 (A)
